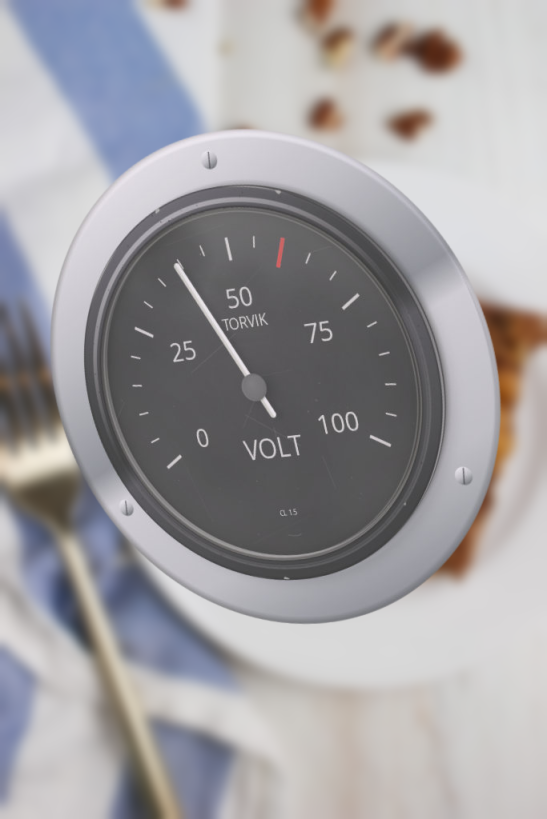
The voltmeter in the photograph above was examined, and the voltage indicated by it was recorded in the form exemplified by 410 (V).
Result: 40 (V)
